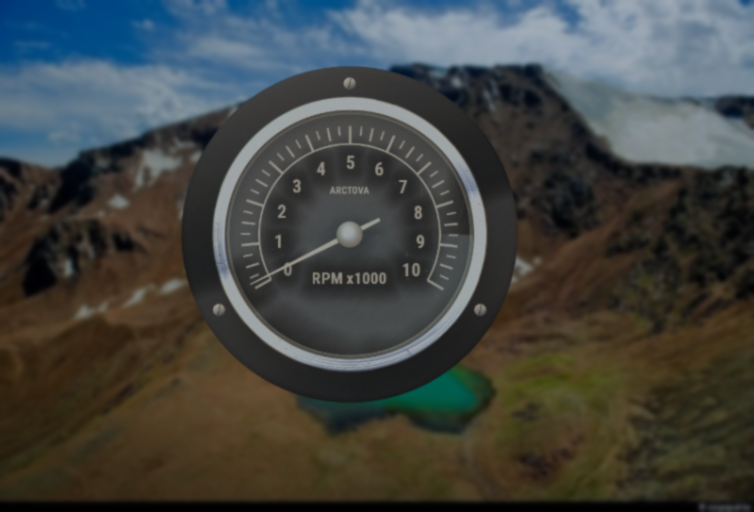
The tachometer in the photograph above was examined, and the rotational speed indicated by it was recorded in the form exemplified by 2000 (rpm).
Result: 125 (rpm)
